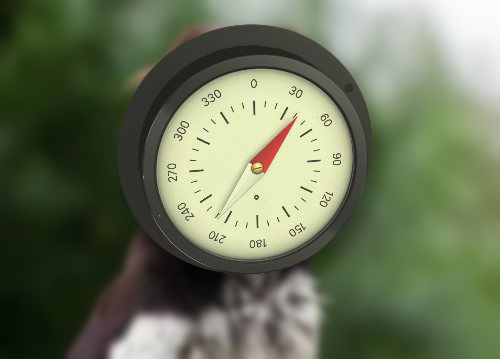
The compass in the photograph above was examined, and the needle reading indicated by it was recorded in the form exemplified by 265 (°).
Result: 40 (°)
